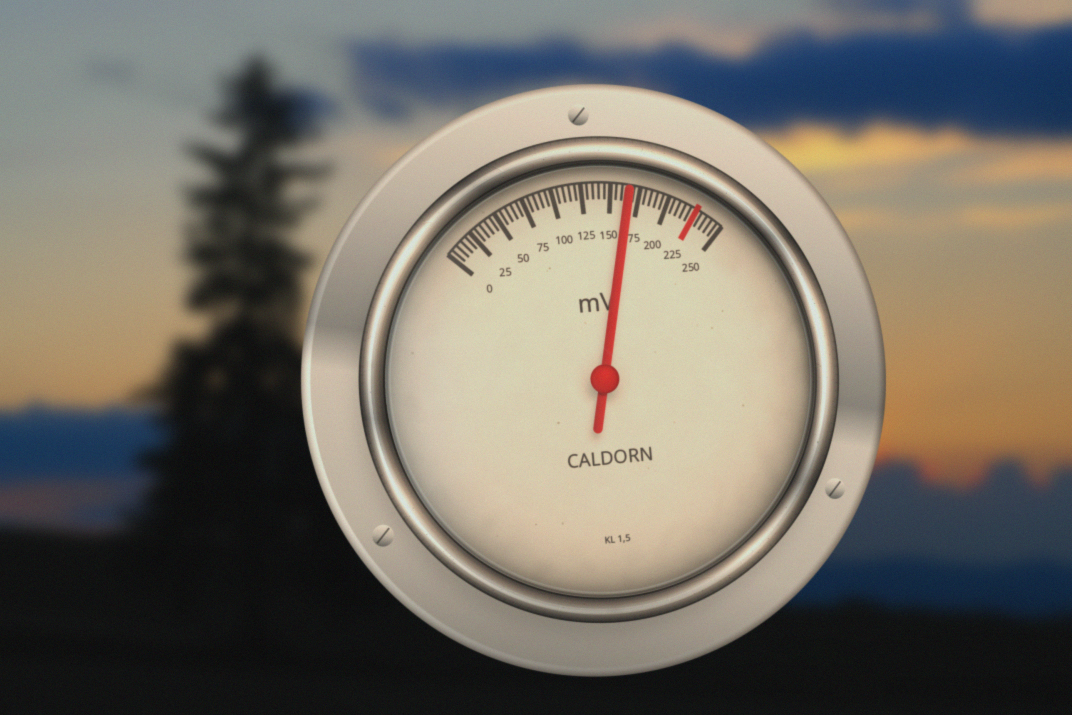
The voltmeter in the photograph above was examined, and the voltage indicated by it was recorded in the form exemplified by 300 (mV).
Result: 165 (mV)
